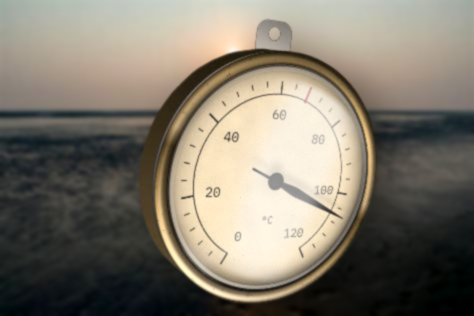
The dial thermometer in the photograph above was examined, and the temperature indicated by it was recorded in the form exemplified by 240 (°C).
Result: 106 (°C)
